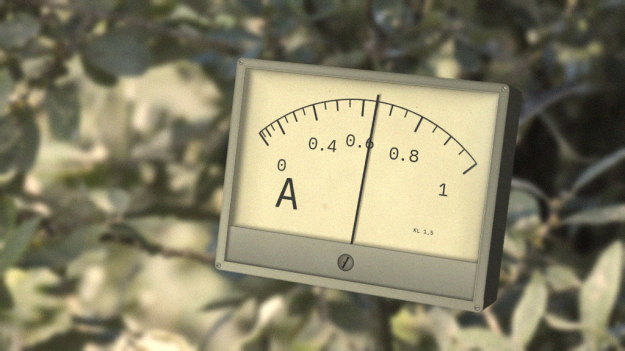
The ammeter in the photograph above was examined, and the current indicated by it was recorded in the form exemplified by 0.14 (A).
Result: 0.65 (A)
